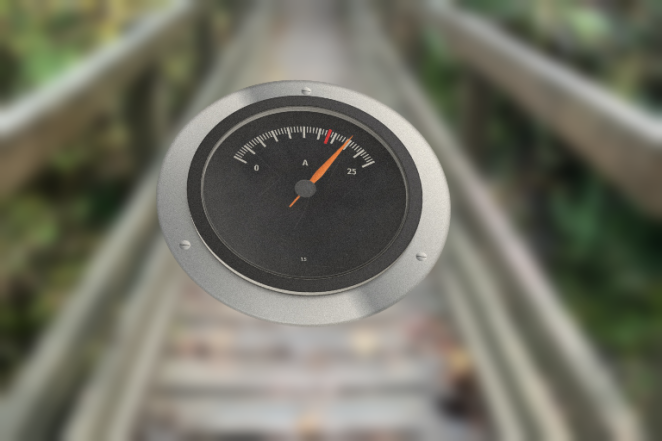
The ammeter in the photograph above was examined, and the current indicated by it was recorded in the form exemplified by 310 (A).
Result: 20 (A)
